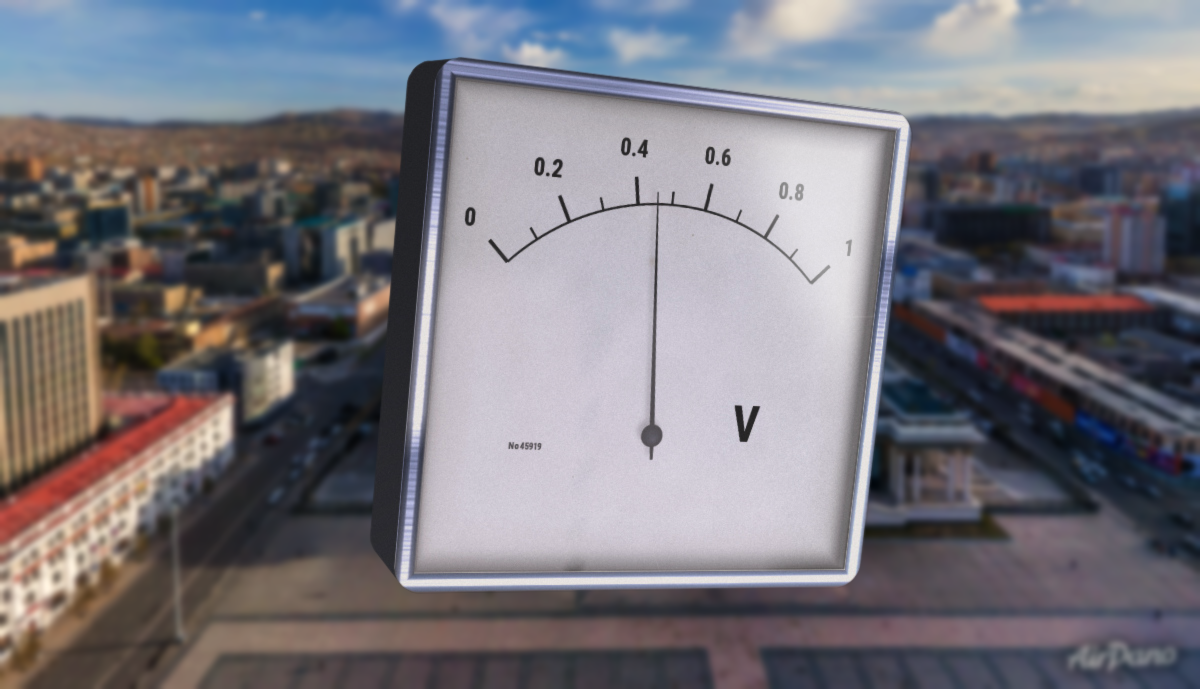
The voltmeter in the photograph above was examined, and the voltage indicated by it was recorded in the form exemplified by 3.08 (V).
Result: 0.45 (V)
